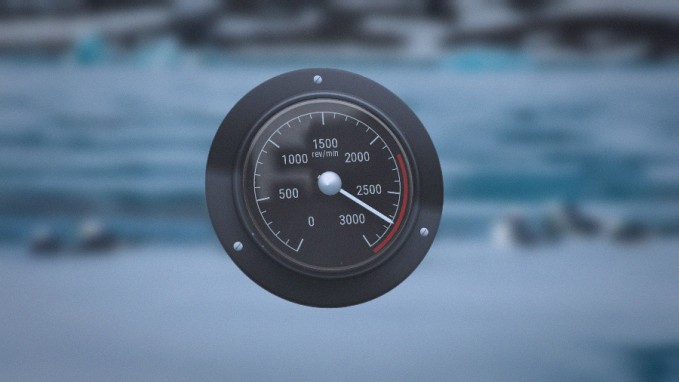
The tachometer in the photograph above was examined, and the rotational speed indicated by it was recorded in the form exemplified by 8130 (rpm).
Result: 2750 (rpm)
